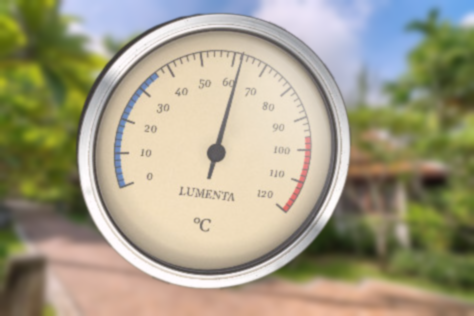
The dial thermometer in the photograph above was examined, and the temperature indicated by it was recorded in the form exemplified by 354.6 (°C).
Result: 62 (°C)
